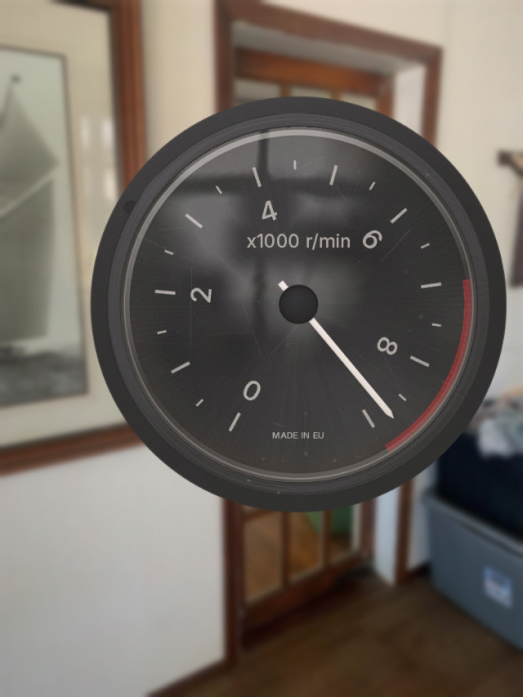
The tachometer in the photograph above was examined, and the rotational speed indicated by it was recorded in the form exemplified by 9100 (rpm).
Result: 8750 (rpm)
